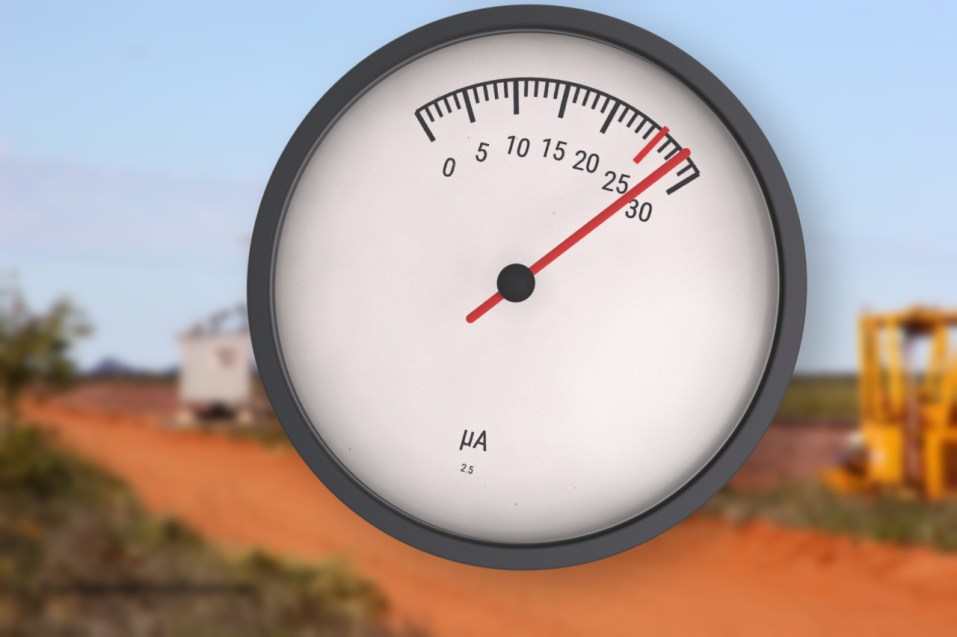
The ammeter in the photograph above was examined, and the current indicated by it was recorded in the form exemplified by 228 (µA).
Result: 28 (µA)
